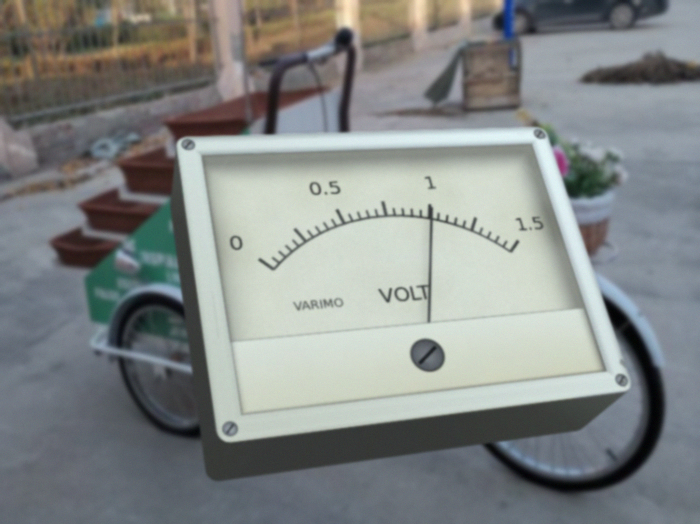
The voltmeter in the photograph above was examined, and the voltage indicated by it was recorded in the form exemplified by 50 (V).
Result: 1 (V)
